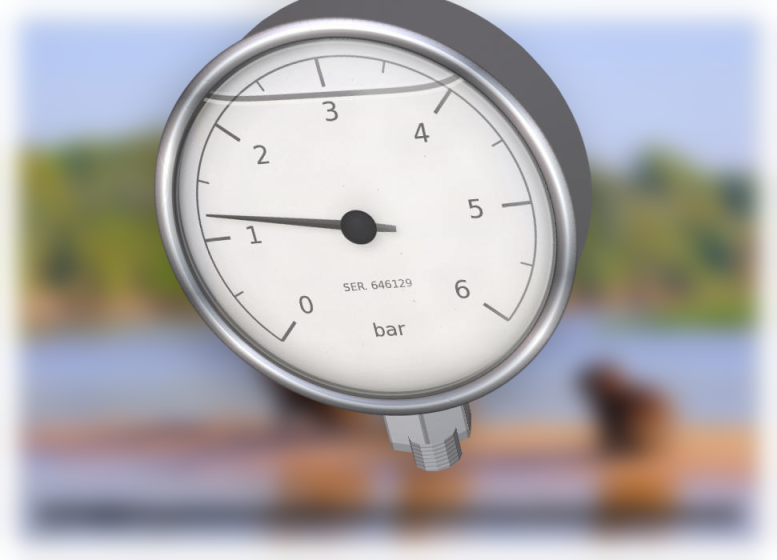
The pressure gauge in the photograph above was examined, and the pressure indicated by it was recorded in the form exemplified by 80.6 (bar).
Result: 1.25 (bar)
